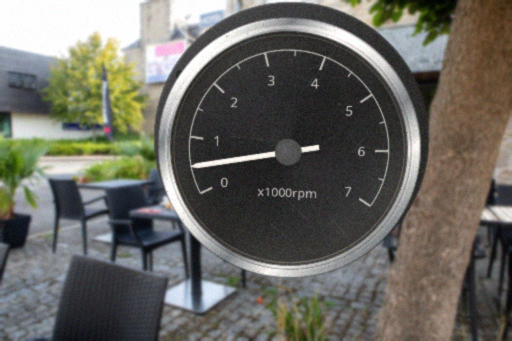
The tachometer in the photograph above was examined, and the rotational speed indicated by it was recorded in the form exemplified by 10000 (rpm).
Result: 500 (rpm)
